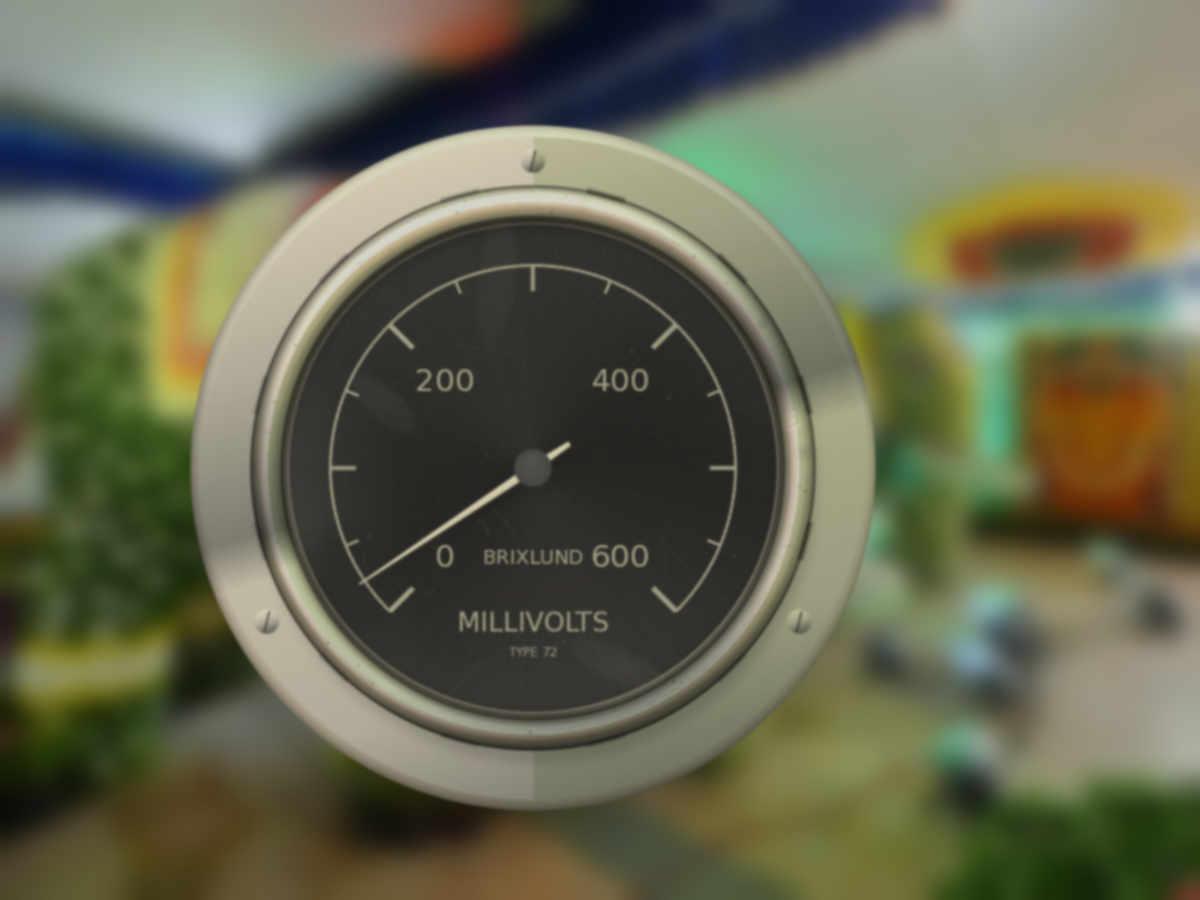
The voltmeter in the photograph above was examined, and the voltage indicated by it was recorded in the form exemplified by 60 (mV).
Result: 25 (mV)
